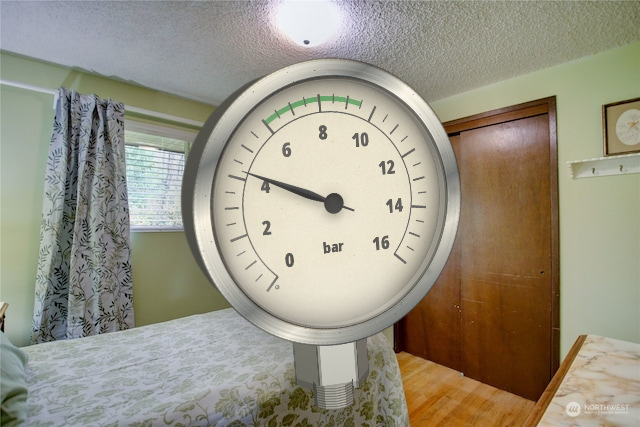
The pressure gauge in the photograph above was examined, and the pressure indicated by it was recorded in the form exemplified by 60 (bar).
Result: 4.25 (bar)
